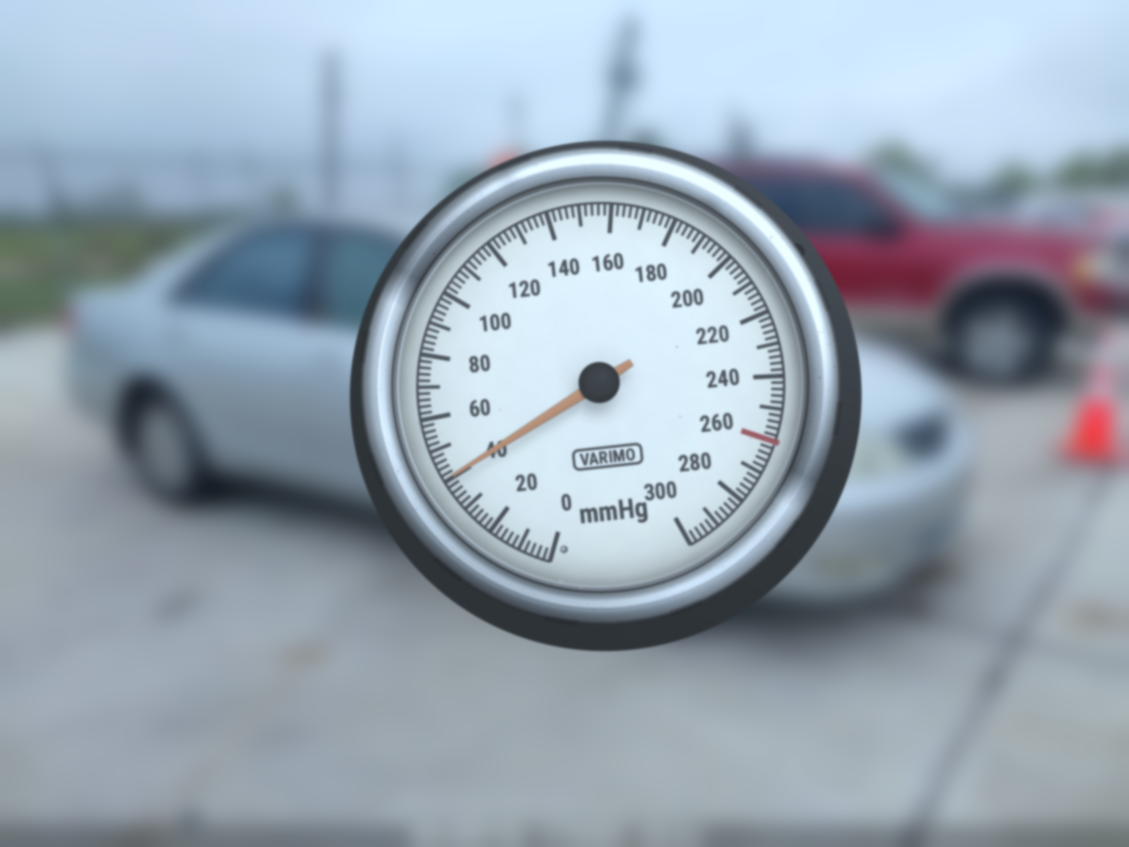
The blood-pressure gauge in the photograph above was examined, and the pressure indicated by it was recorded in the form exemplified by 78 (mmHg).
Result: 40 (mmHg)
